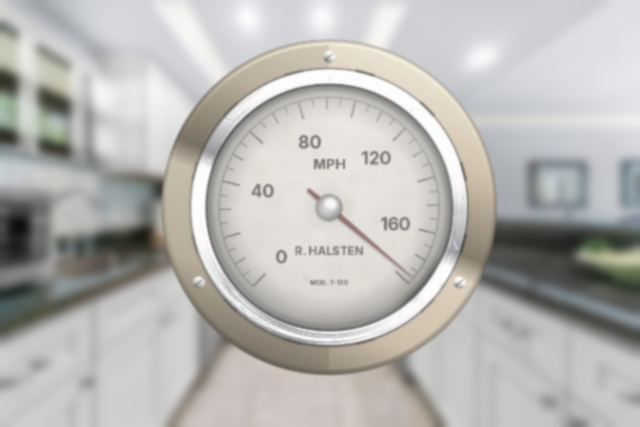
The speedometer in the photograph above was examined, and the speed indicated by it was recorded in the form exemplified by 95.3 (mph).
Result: 177.5 (mph)
